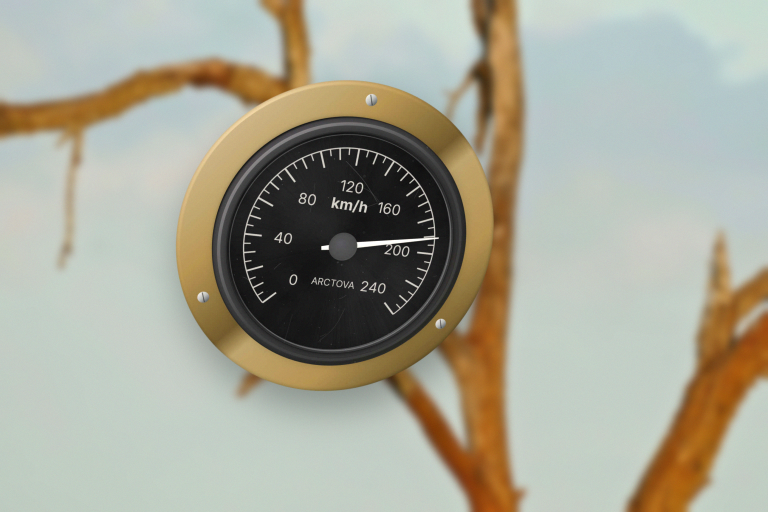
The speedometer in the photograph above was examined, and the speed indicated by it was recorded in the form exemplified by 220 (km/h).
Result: 190 (km/h)
